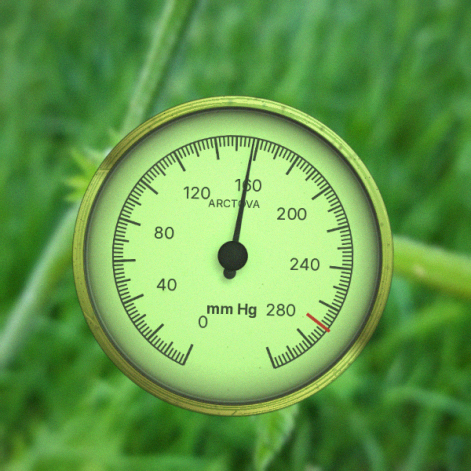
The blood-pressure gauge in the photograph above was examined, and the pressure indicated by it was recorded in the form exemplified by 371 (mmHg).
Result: 158 (mmHg)
